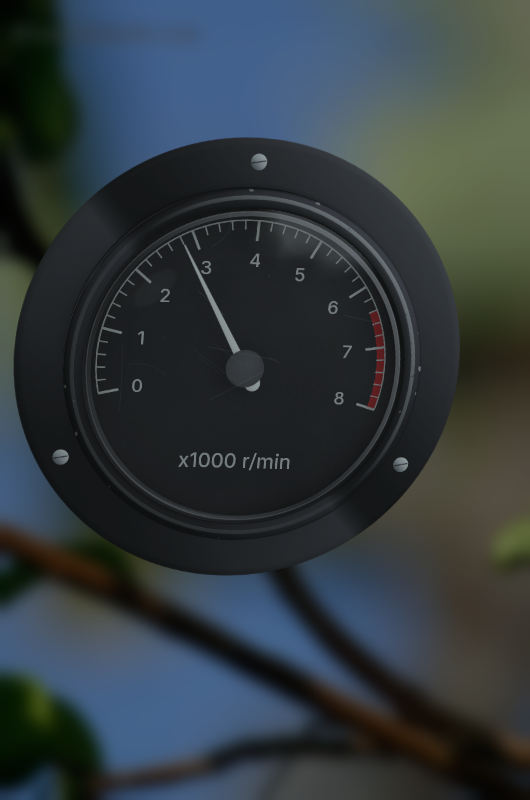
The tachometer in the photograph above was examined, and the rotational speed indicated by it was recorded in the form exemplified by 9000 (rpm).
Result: 2800 (rpm)
